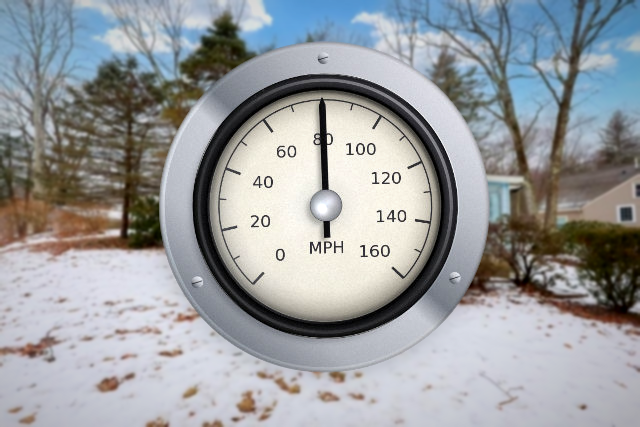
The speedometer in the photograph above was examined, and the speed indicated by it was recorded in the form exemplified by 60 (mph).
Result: 80 (mph)
